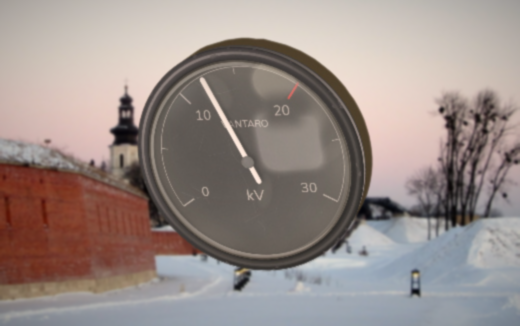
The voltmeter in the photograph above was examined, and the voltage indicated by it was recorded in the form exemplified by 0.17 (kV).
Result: 12.5 (kV)
